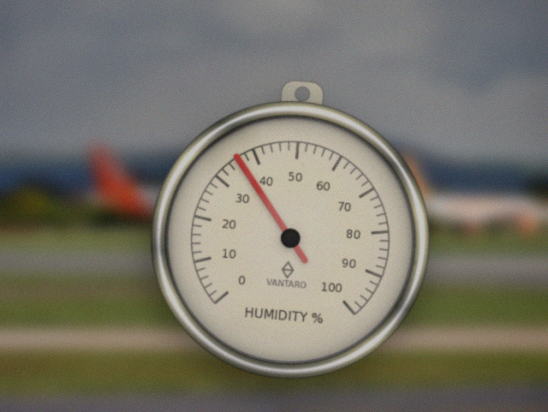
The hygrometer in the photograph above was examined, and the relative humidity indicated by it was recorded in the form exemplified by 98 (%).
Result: 36 (%)
